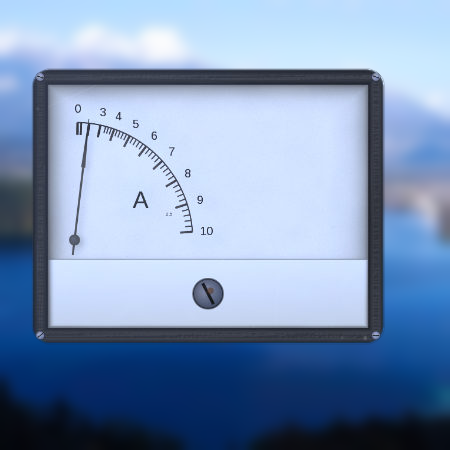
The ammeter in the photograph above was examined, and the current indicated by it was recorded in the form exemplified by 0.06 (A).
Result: 2 (A)
